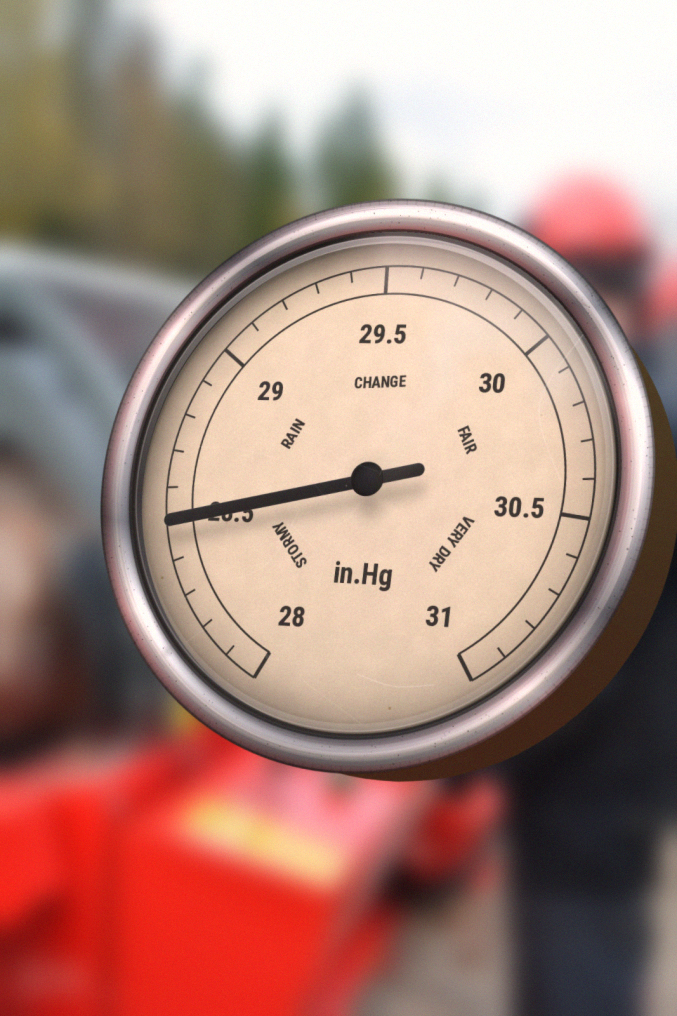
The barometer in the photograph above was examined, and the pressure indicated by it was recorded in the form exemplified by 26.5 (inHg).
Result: 28.5 (inHg)
